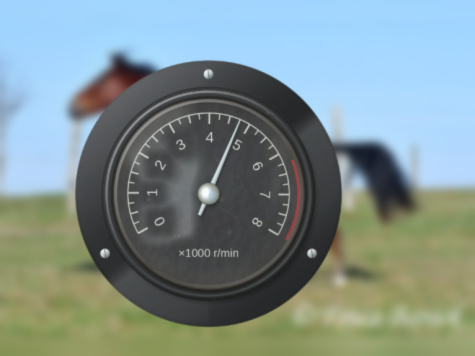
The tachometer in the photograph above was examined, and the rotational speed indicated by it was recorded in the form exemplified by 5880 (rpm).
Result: 4750 (rpm)
